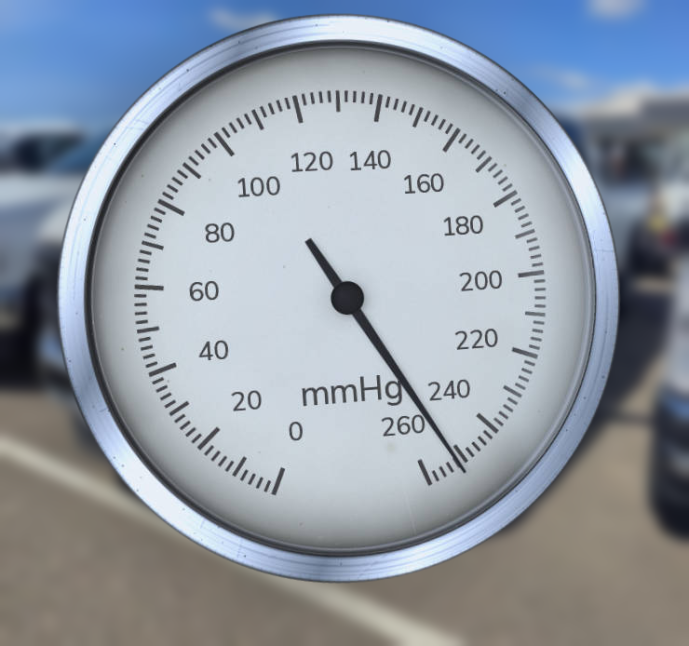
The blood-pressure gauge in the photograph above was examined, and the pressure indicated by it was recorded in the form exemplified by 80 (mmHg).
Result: 252 (mmHg)
